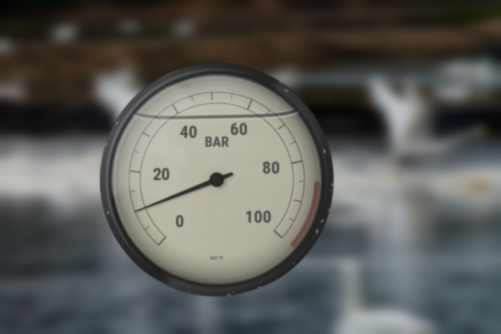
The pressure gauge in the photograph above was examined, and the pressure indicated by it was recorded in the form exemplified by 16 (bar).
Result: 10 (bar)
